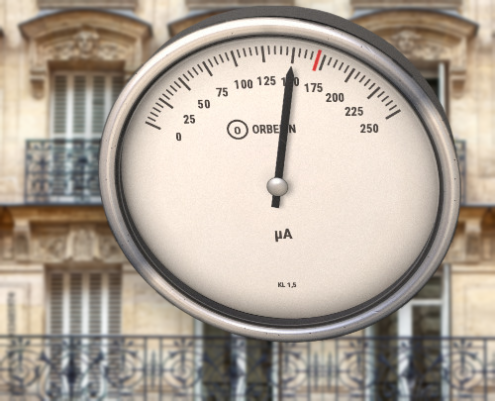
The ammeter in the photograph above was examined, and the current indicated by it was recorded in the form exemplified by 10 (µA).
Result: 150 (µA)
